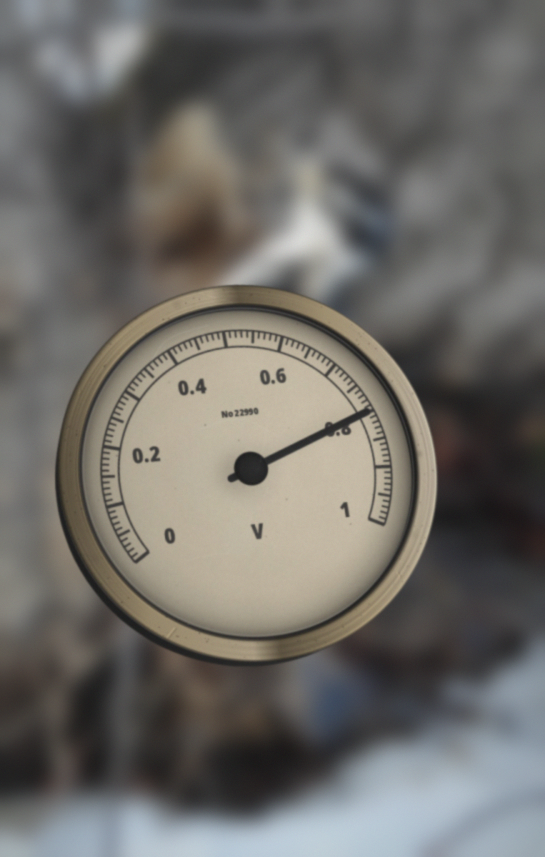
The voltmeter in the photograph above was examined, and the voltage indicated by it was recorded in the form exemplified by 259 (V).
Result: 0.8 (V)
